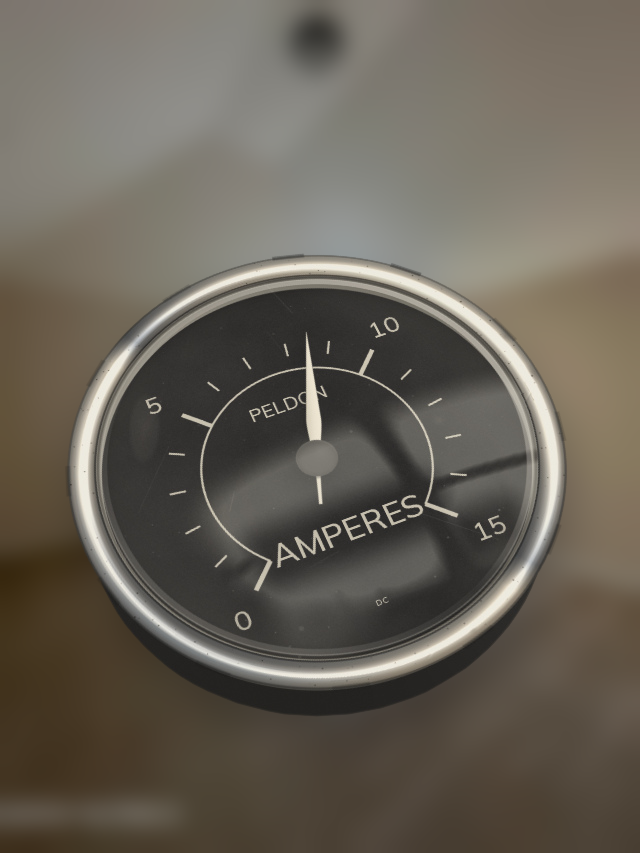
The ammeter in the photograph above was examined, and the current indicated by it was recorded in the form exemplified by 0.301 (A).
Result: 8.5 (A)
